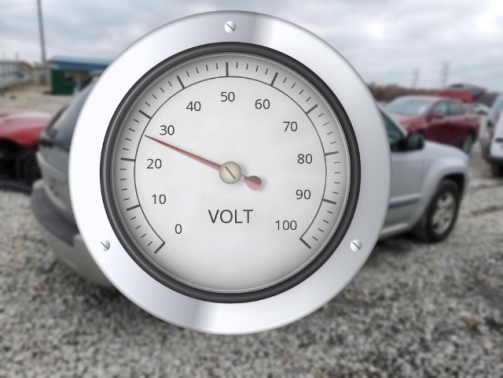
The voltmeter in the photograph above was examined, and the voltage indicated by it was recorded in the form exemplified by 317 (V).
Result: 26 (V)
